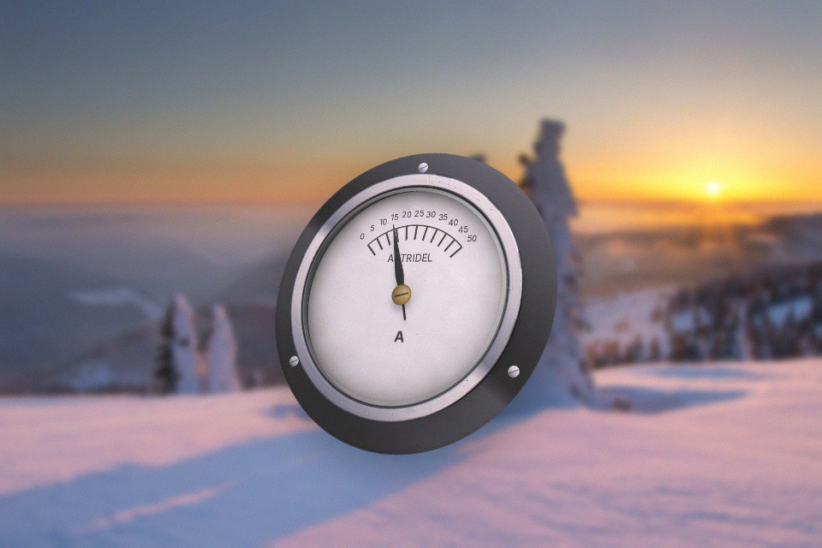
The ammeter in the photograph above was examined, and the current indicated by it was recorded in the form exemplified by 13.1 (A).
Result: 15 (A)
